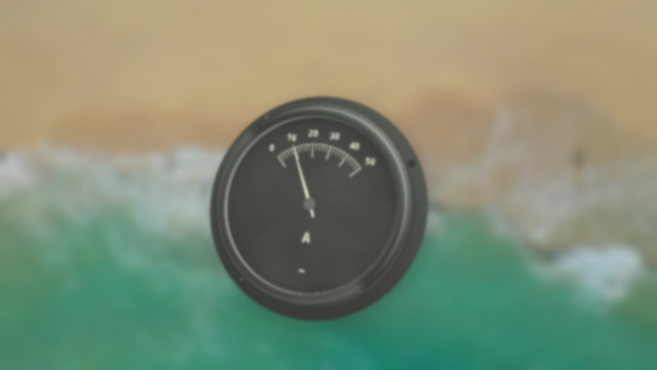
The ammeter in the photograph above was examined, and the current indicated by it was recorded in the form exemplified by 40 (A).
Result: 10 (A)
